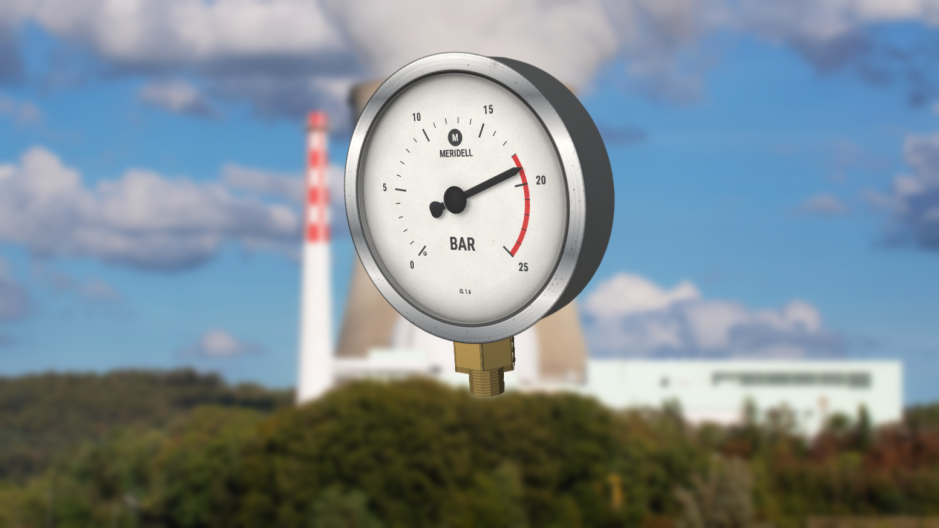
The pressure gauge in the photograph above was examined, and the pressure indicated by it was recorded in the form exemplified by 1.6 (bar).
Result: 19 (bar)
